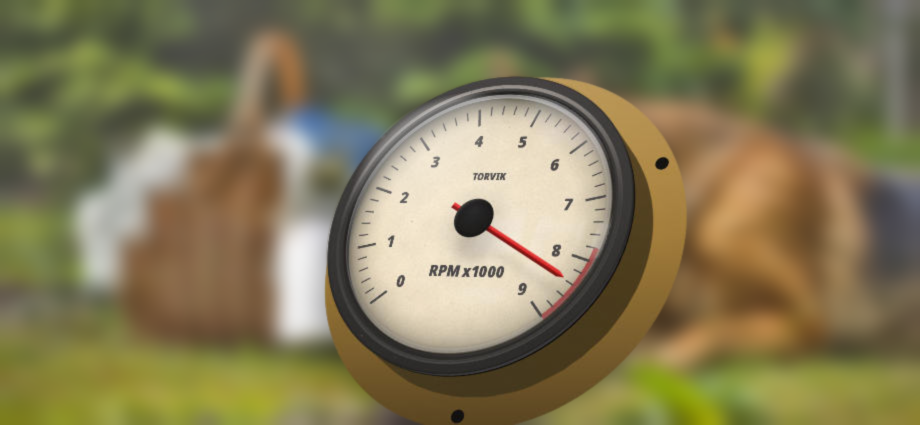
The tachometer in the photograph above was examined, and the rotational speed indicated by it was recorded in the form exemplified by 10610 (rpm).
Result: 8400 (rpm)
